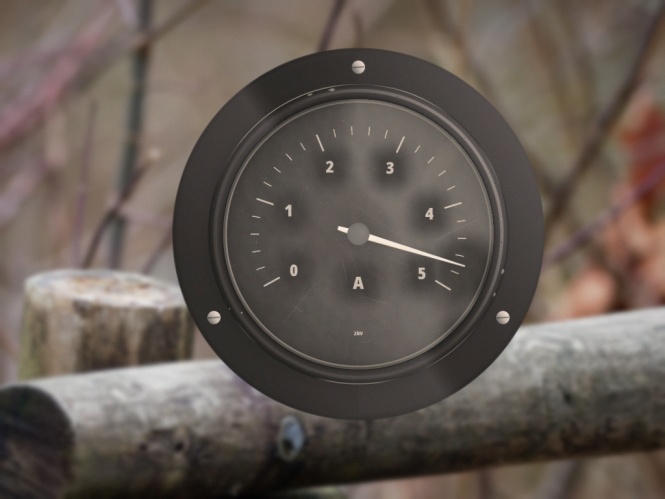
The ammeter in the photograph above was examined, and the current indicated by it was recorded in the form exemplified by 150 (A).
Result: 4.7 (A)
